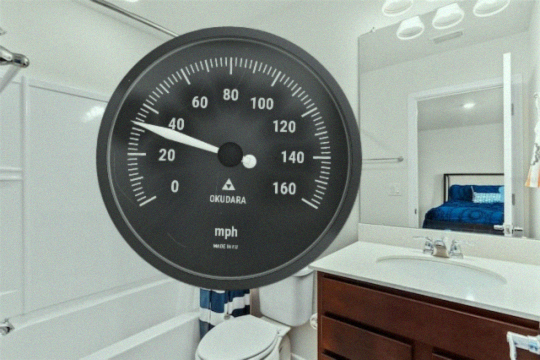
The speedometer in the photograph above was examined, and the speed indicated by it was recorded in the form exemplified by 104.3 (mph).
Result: 32 (mph)
